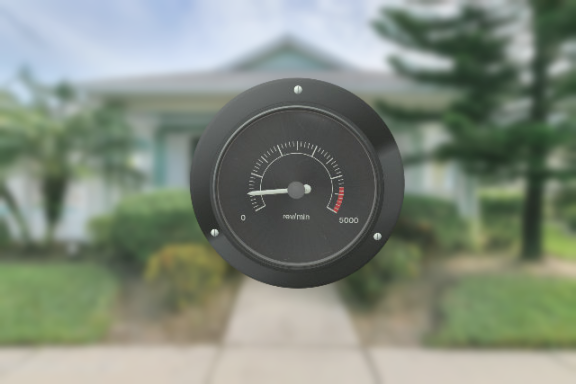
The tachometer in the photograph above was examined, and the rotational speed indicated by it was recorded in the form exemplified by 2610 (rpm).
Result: 500 (rpm)
